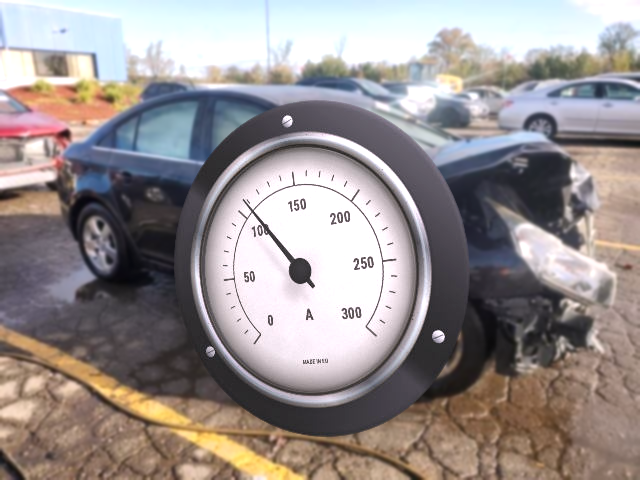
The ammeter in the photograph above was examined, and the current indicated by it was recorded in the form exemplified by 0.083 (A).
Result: 110 (A)
